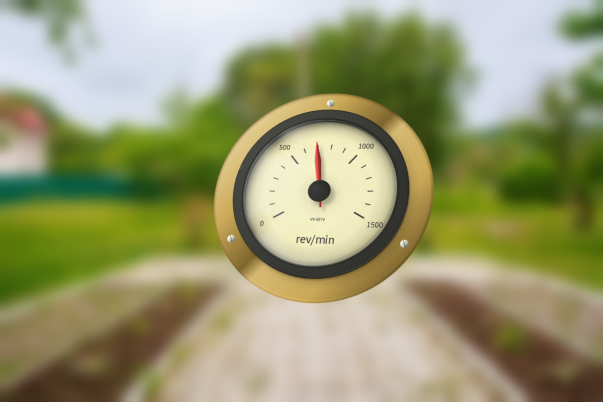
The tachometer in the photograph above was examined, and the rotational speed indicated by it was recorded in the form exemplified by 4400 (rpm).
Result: 700 (rpm)
